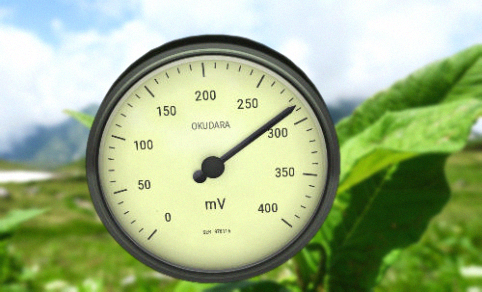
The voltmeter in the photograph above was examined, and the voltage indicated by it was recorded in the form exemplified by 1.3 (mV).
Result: 285 (mV)
